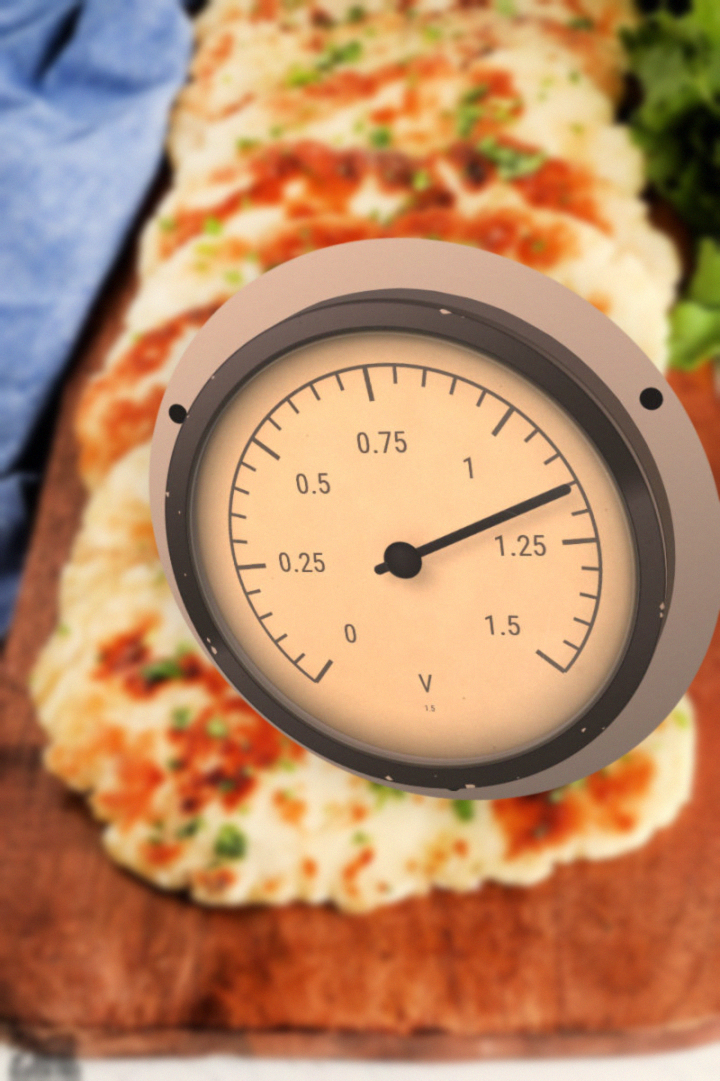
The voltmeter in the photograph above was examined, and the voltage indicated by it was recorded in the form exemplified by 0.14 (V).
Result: 1.15 (V)
